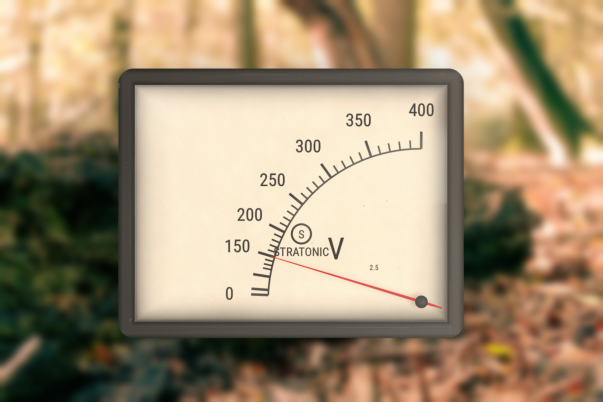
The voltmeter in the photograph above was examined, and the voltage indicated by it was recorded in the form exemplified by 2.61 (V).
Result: 150 (V)
